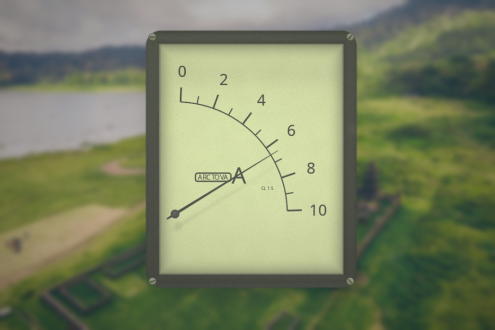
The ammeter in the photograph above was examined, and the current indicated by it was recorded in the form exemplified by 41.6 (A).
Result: 6.5 (A)
